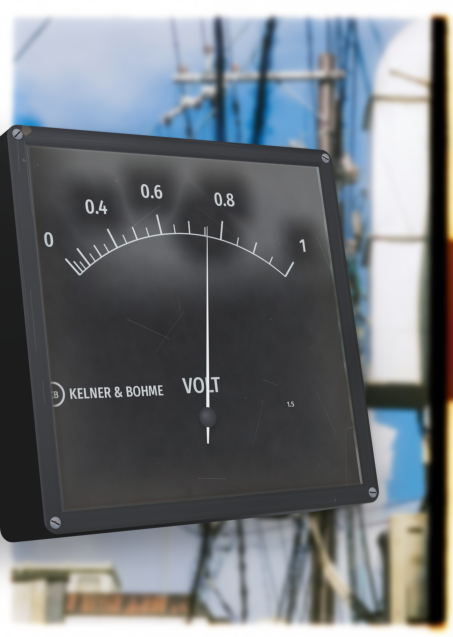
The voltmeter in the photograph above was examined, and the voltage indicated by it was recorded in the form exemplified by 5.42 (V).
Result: 0.75 (V)
